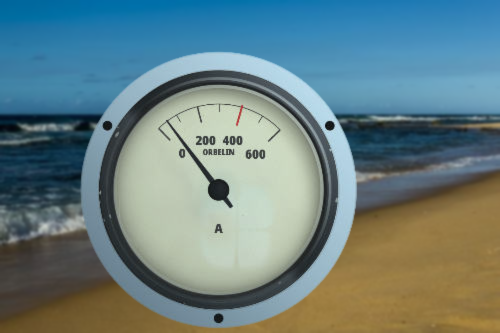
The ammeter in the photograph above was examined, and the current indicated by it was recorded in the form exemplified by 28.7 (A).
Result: 50 (A)
